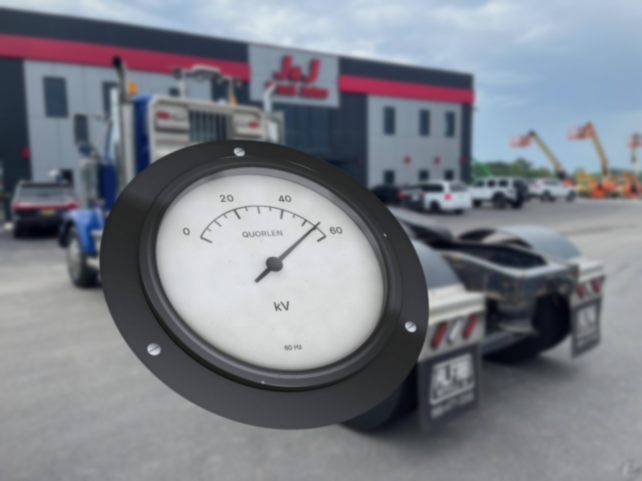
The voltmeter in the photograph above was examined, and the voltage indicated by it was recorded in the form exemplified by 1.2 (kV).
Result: 55 (kV)
